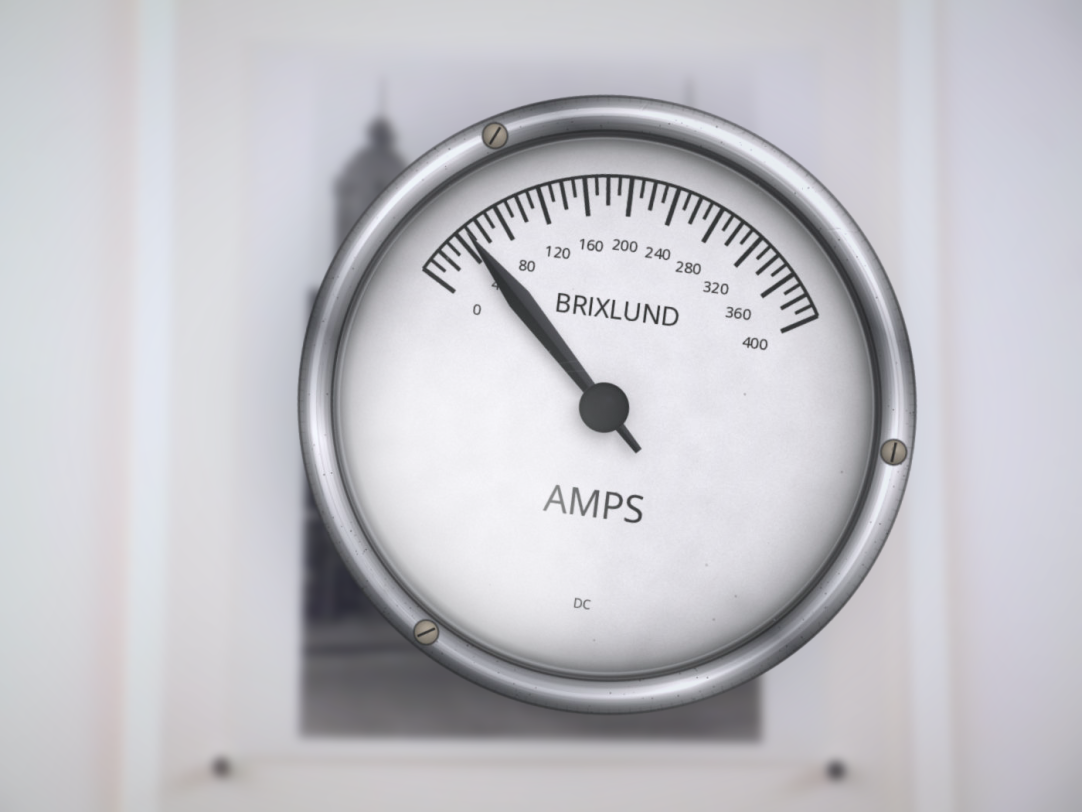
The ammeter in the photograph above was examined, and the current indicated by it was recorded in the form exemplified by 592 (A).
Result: 50 (A)
